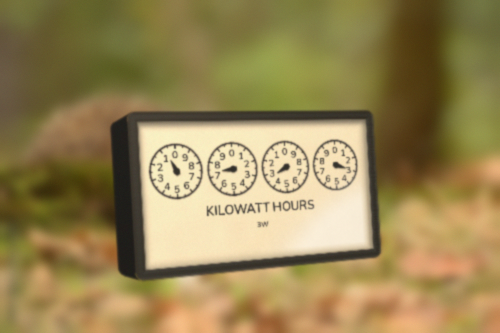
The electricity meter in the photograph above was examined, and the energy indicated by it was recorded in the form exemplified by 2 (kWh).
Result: 733 (kWh)
